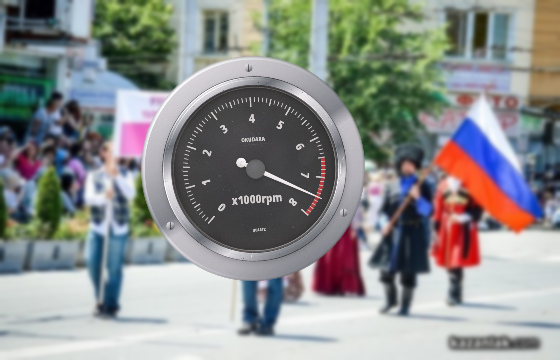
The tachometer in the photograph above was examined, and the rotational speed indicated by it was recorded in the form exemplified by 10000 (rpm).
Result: 7500 (rpm)
